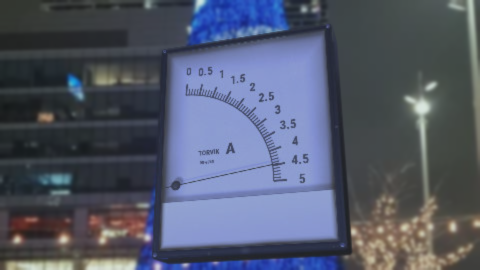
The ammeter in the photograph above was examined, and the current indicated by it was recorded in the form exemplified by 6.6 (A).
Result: 4.5 (A)
